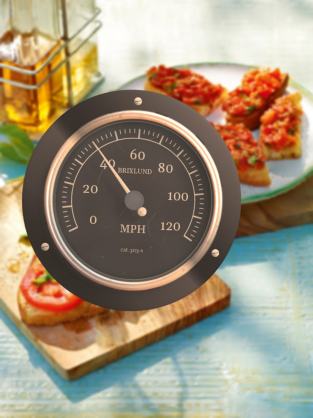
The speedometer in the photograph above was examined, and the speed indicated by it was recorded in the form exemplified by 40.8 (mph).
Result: 40 (mph)
